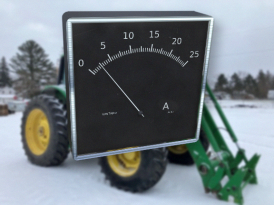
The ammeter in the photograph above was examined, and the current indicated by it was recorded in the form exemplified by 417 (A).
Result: 2.5 (A)
